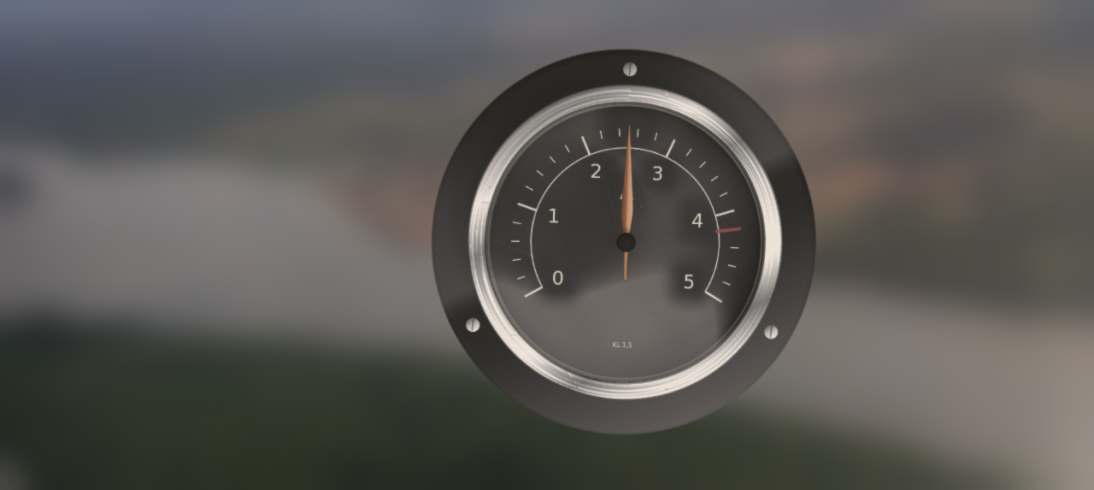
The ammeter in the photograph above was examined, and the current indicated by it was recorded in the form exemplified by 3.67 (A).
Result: 2.5 (A)
